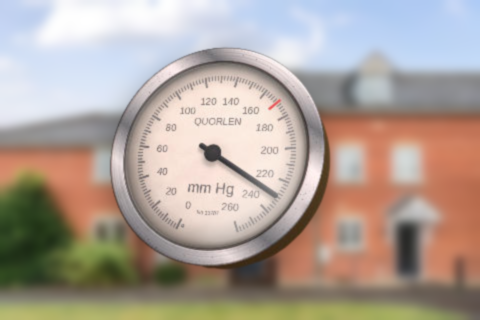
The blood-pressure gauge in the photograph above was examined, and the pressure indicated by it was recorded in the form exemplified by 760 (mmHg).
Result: 230 (mmHg)
